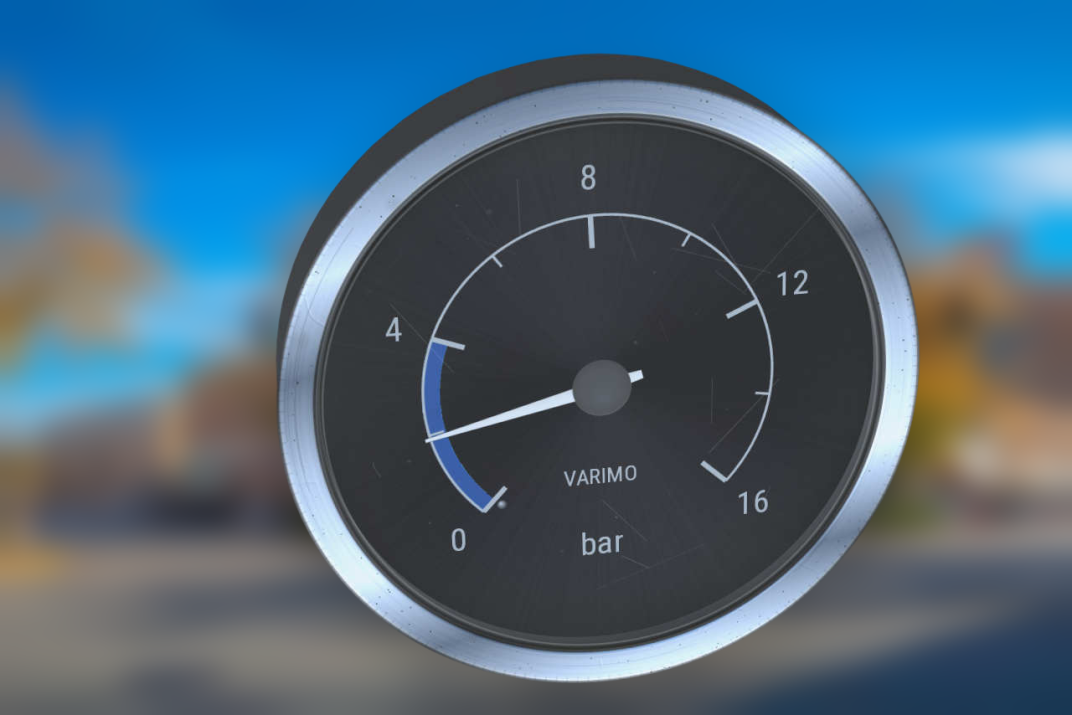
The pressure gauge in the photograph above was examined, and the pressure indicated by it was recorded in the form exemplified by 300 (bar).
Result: 2 (bar)
